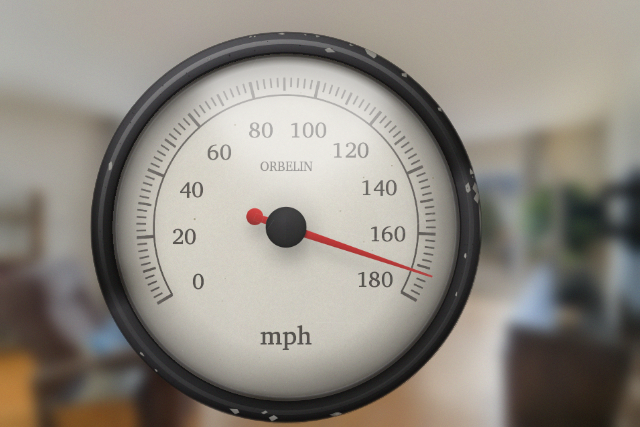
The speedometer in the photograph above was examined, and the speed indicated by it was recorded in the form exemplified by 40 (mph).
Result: 172 (mph)
